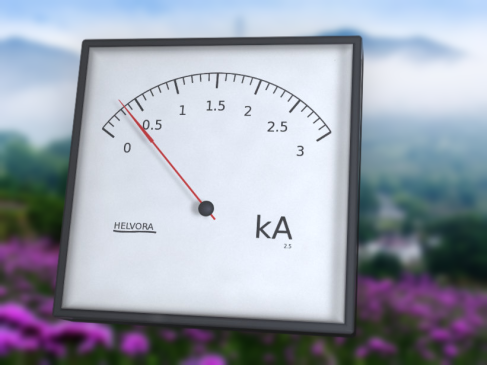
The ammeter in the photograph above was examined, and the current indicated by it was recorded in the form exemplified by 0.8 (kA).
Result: 0.35 (kA)
